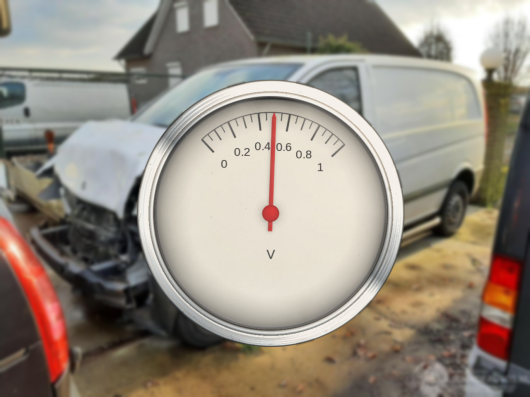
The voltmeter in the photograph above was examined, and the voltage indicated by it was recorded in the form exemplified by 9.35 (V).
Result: 0.5 (V)
